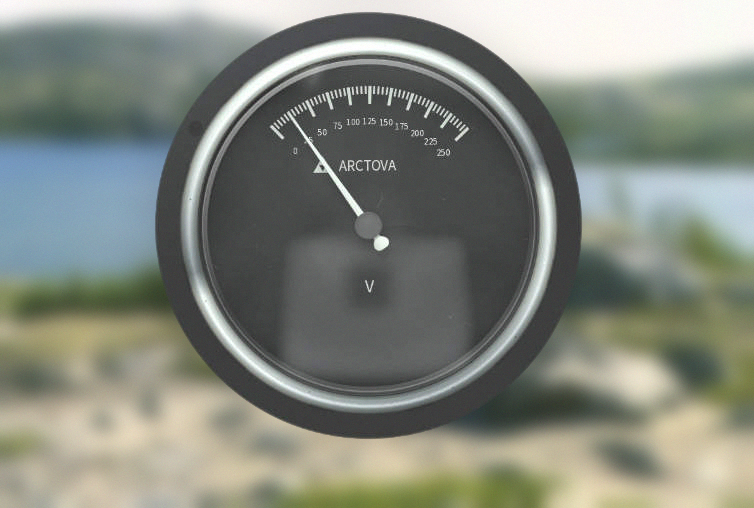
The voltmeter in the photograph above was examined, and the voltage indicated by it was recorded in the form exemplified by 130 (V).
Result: 25 (V)
